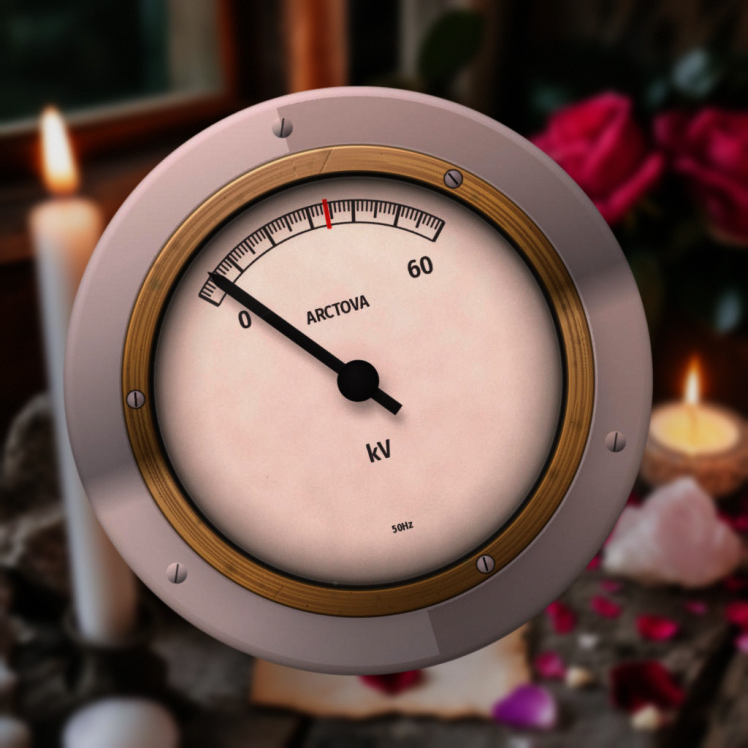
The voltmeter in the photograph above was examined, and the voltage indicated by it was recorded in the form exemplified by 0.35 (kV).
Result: 5 (kV)
